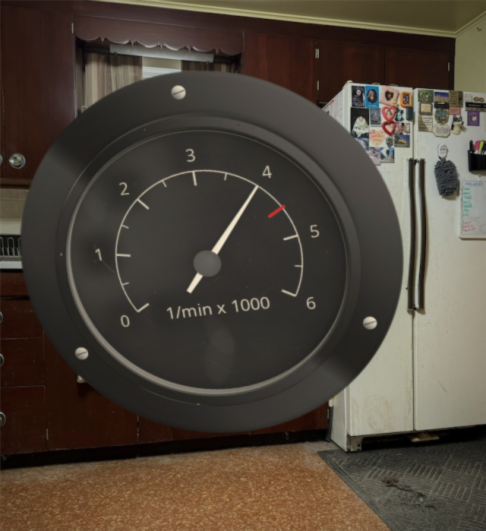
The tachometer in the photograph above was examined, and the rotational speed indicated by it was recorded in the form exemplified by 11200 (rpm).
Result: 4000 (rpm)
